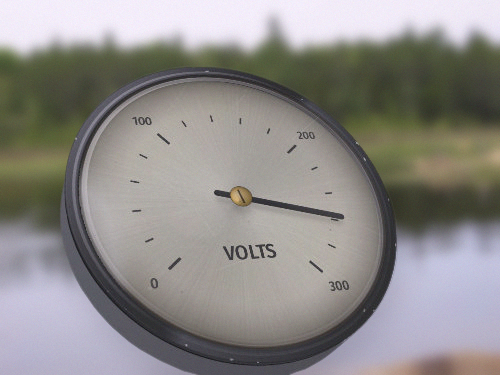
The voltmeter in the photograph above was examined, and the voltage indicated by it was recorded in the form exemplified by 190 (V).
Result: 260 (V)
